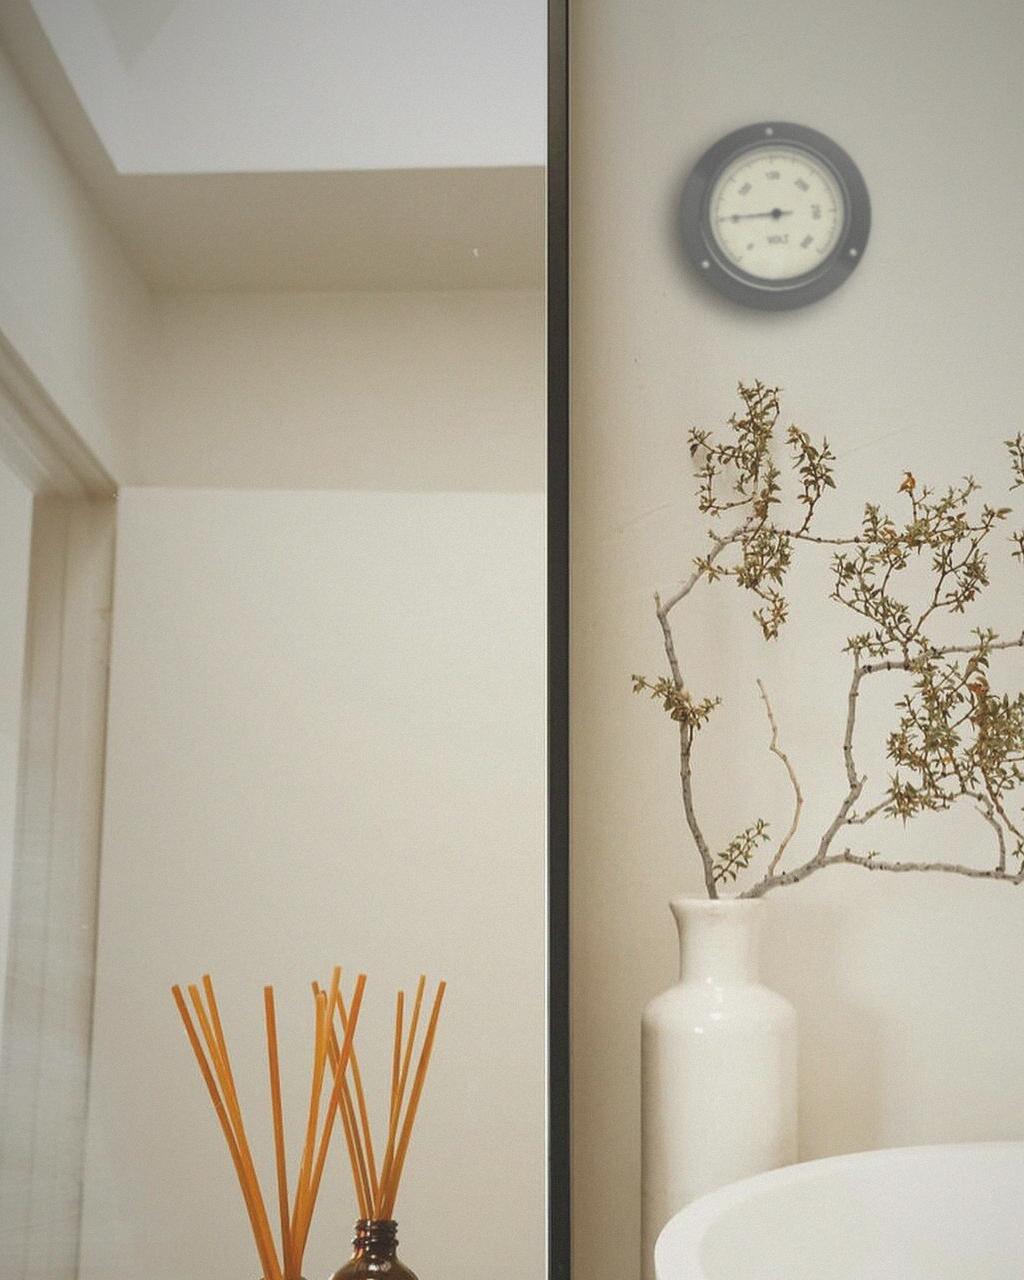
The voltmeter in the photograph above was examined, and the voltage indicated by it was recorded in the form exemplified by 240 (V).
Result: 50 (V)
